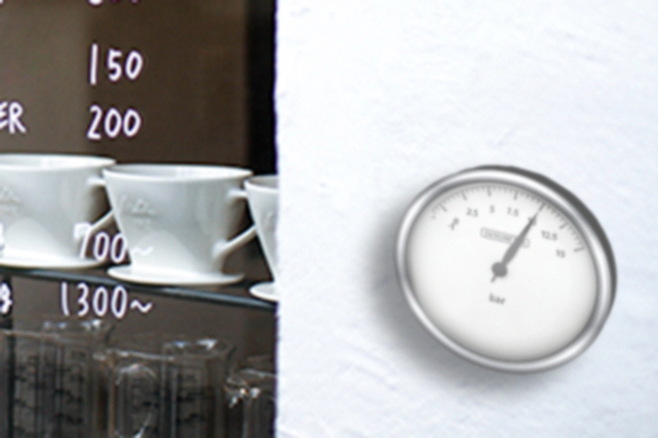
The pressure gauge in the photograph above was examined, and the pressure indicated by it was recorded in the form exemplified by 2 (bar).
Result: 10 (bar)
